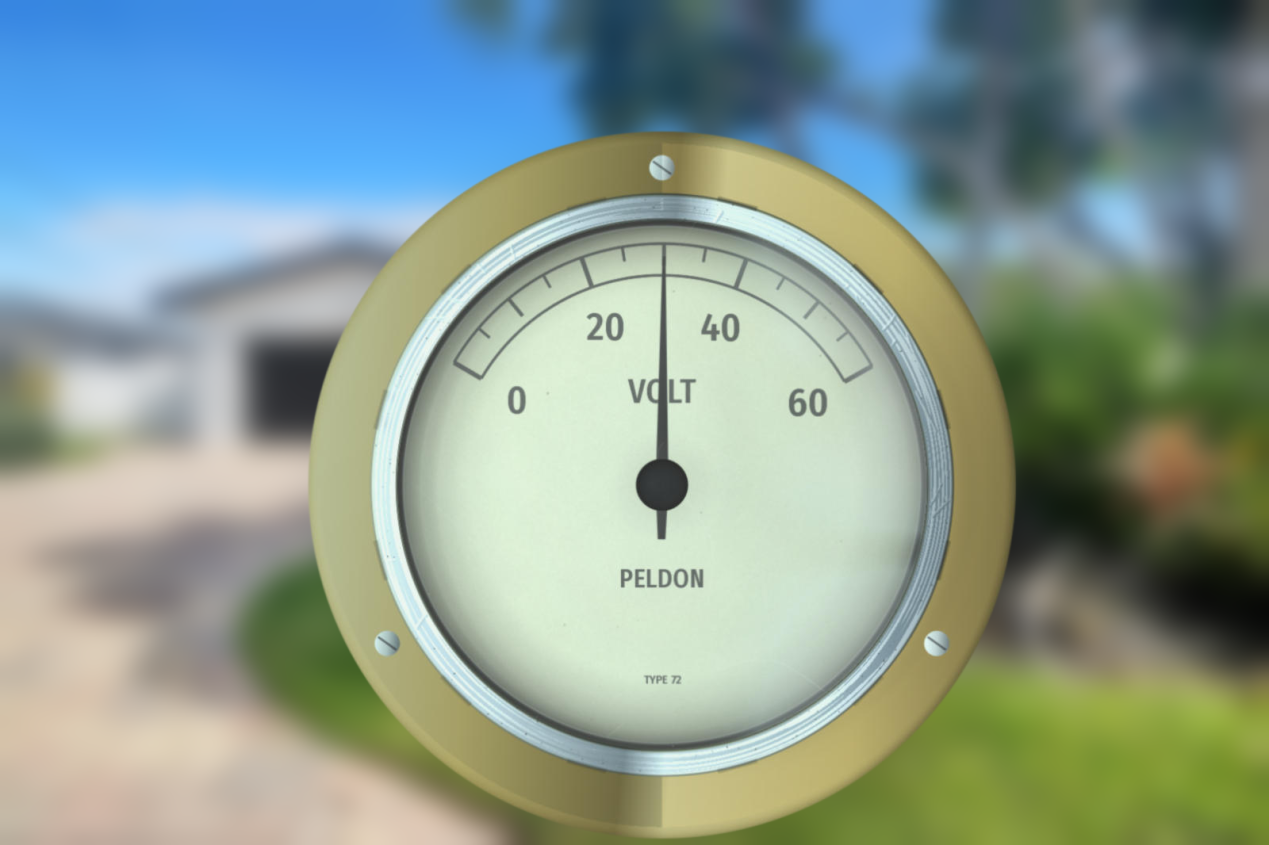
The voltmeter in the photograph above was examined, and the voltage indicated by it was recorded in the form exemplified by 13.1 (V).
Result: 30 (V)
